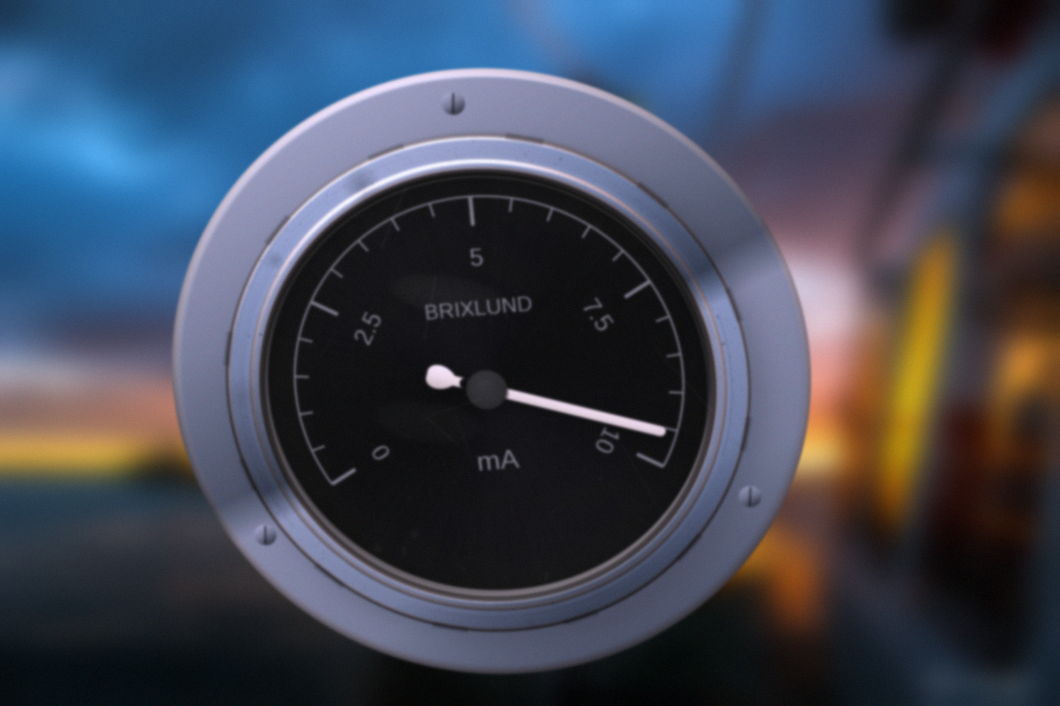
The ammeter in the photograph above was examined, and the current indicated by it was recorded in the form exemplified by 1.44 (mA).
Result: 9.5 (mA)
